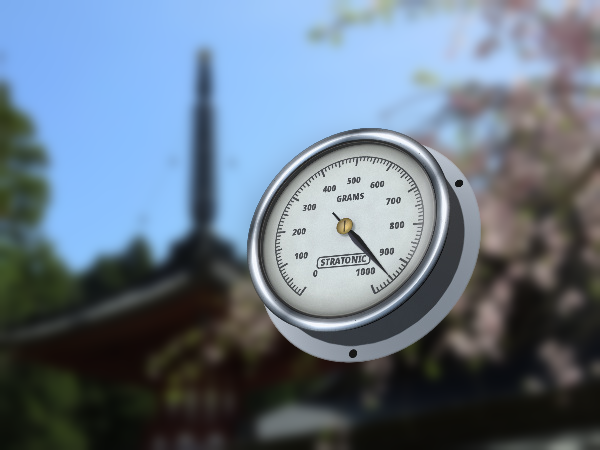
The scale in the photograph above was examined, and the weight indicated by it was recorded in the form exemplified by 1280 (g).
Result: 950 (g)
